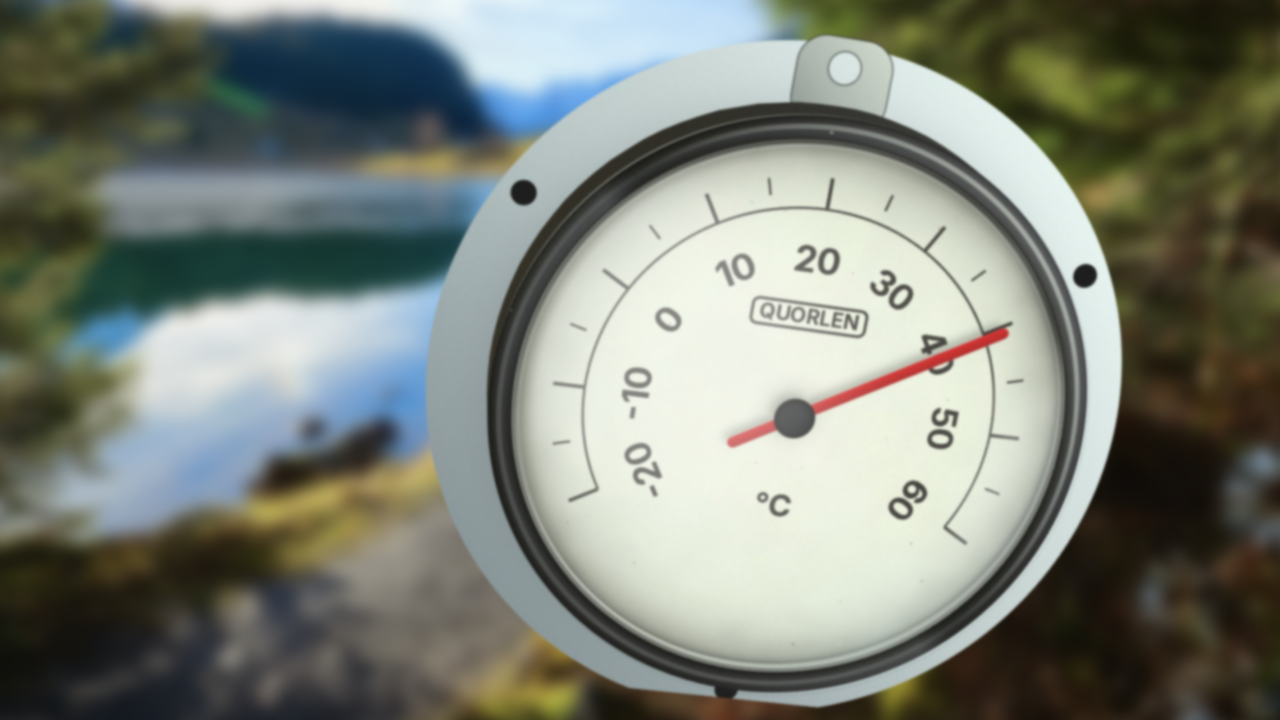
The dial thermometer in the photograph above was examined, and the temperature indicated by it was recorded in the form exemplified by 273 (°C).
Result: 40 (°C)
